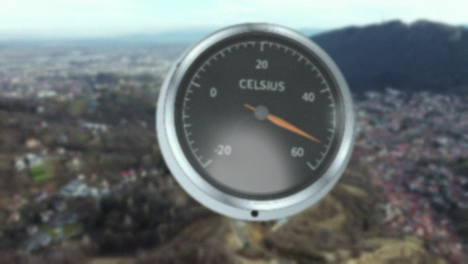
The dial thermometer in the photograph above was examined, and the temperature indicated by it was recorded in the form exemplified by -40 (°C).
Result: 54 (°C)
